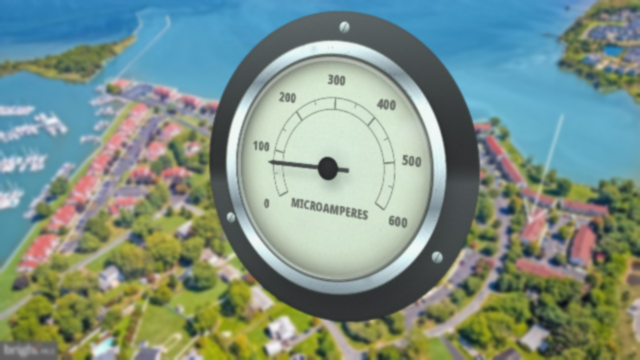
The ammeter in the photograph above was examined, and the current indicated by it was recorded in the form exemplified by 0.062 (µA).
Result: 75 (µA)
